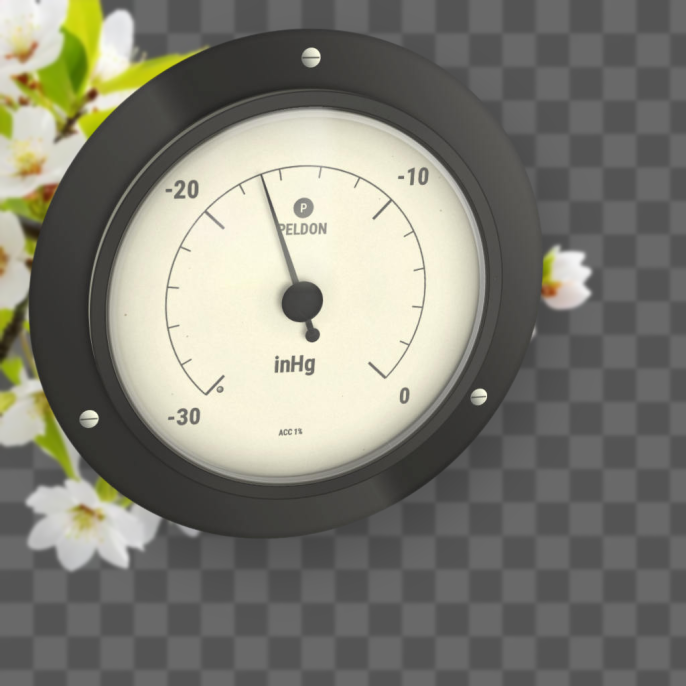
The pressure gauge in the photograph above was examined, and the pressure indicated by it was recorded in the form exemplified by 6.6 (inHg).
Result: -17 (inHg)
